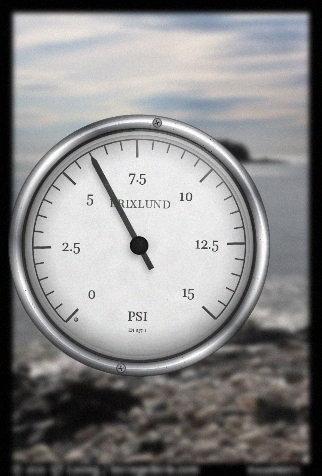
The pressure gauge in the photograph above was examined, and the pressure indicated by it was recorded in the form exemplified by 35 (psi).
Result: 6 (psi)
